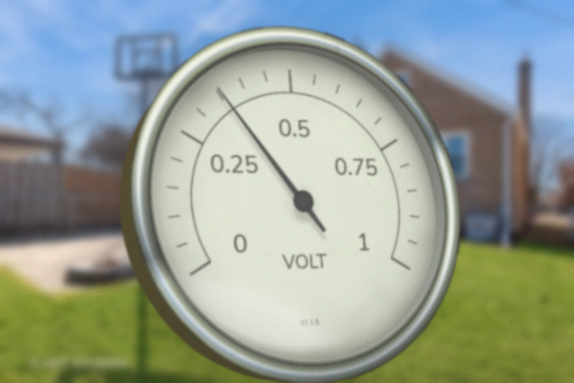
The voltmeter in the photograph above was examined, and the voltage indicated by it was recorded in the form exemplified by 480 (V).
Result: 0.35 (V)
